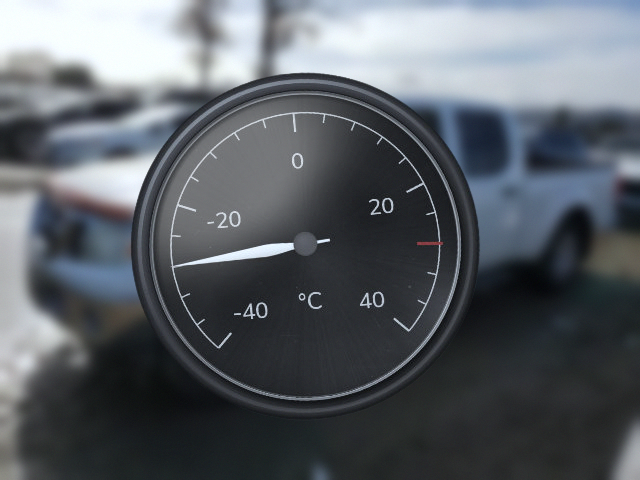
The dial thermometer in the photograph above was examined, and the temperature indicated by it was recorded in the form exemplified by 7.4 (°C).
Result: -28 (°C)
